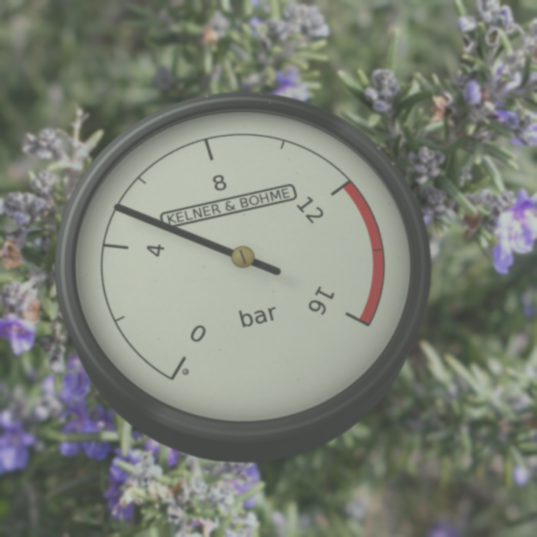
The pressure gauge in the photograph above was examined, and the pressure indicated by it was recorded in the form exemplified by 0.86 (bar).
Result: 5 (bar)
